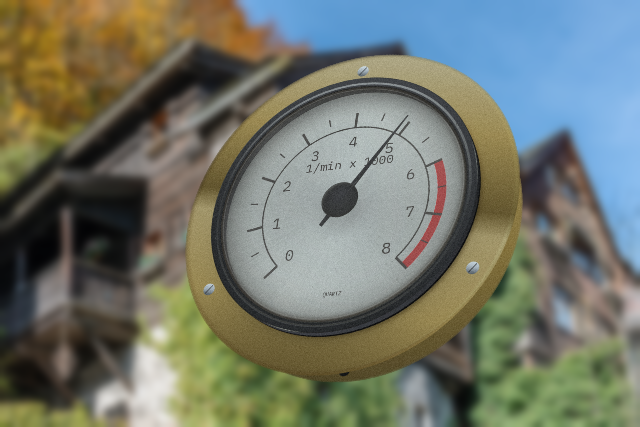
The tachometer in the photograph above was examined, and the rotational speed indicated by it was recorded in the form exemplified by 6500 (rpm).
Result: 5000 (rpm)
